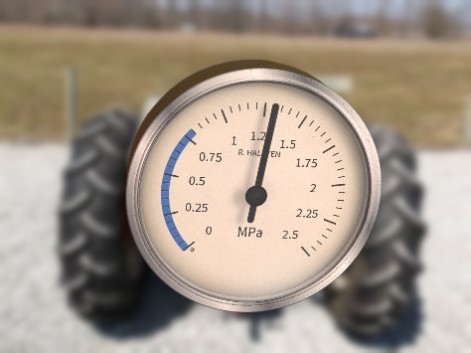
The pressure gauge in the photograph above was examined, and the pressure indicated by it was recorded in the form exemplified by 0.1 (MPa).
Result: 1.3 (MPa)
